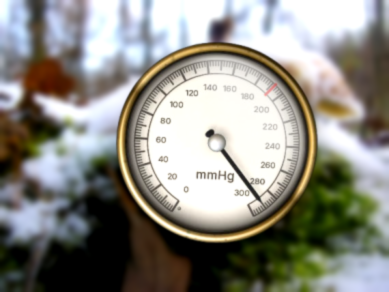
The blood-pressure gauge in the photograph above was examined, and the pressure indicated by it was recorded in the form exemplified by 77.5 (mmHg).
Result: 290 (mmHg)
